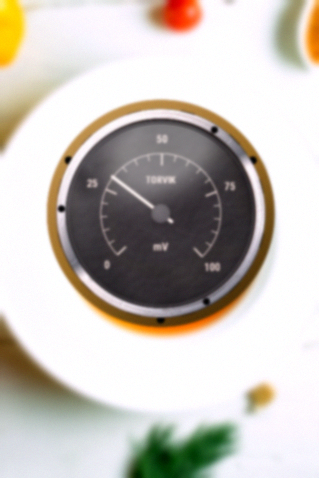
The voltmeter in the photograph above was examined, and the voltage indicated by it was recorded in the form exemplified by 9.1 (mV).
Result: 30 (mV)
